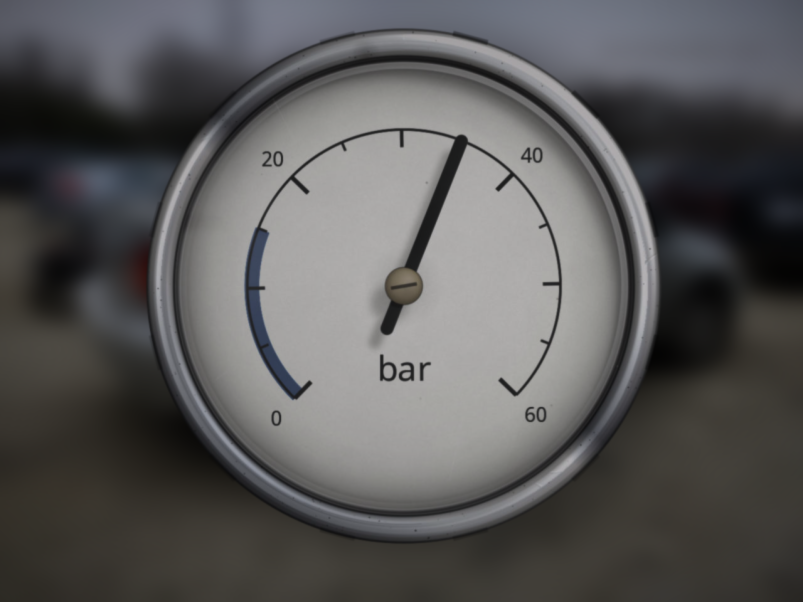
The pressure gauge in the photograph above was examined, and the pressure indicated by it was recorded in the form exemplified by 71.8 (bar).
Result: 35 (bar)
